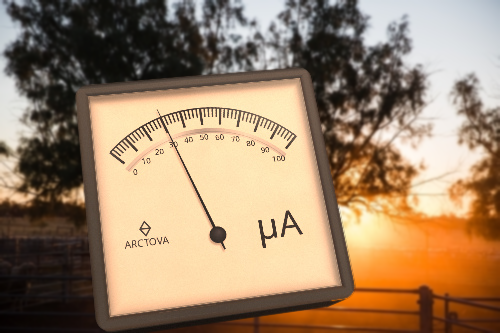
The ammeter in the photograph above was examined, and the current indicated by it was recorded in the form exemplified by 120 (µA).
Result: 30 (µA)
